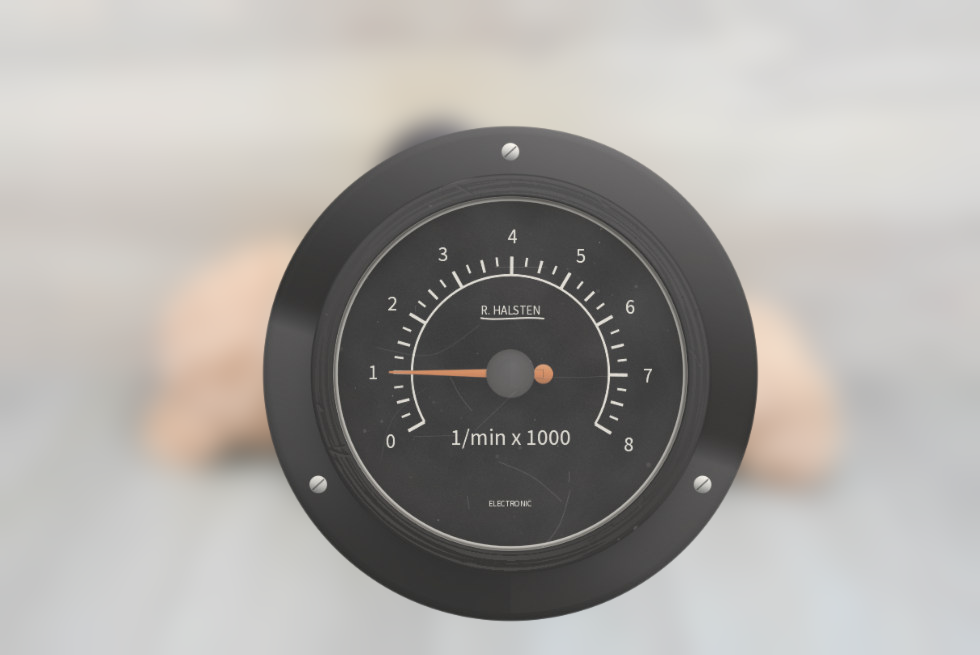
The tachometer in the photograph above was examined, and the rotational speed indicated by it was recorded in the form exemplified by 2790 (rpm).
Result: 1000 (rpm)
